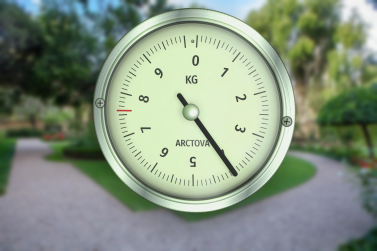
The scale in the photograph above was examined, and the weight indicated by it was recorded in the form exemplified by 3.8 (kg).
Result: 4 (kg)
